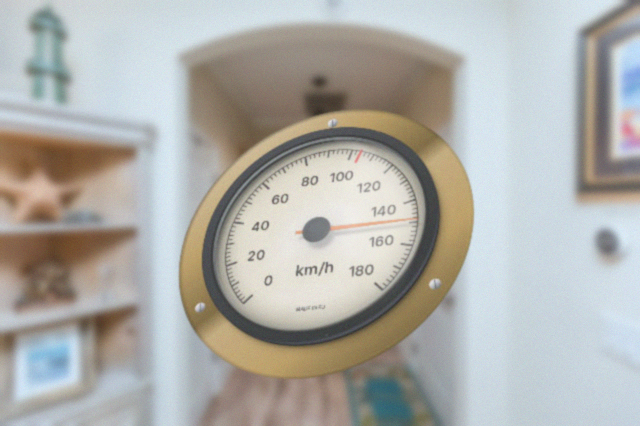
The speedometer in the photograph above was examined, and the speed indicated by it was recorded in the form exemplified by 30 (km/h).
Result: 150 (km/h)
